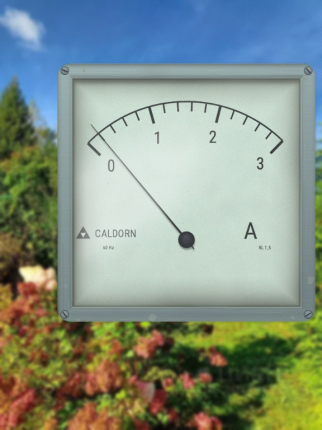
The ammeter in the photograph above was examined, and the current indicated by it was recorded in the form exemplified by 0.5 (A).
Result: 0.2 (A)
